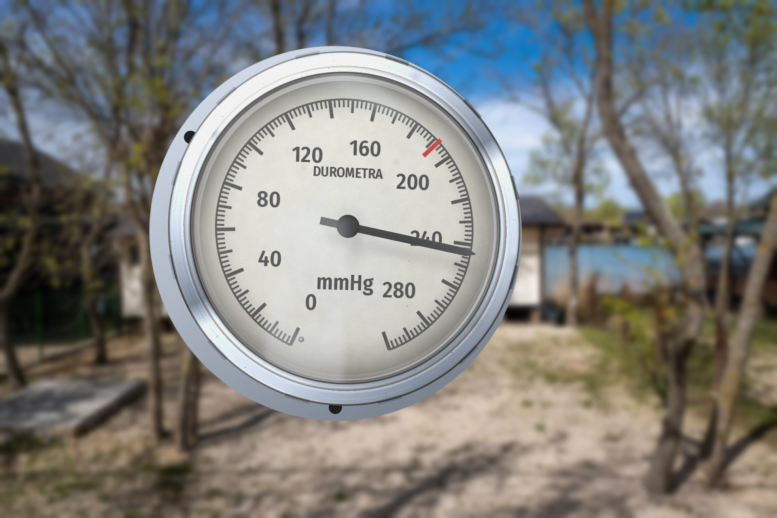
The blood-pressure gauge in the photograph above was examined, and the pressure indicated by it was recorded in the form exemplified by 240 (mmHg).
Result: 244 (mmHg)
